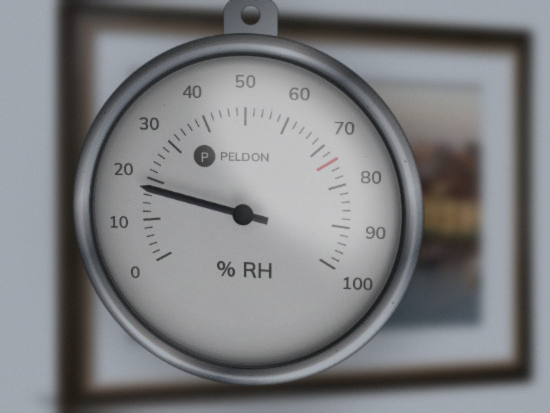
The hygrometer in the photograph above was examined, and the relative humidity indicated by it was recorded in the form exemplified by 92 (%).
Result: 18 (%)
